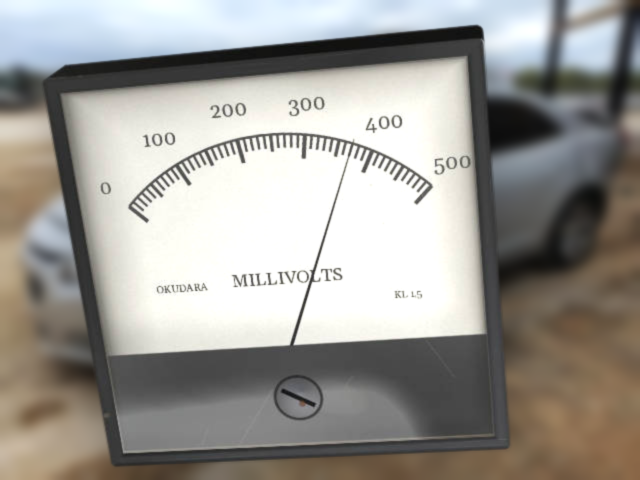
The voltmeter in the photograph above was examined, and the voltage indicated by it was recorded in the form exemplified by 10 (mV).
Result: 370 (mV)
